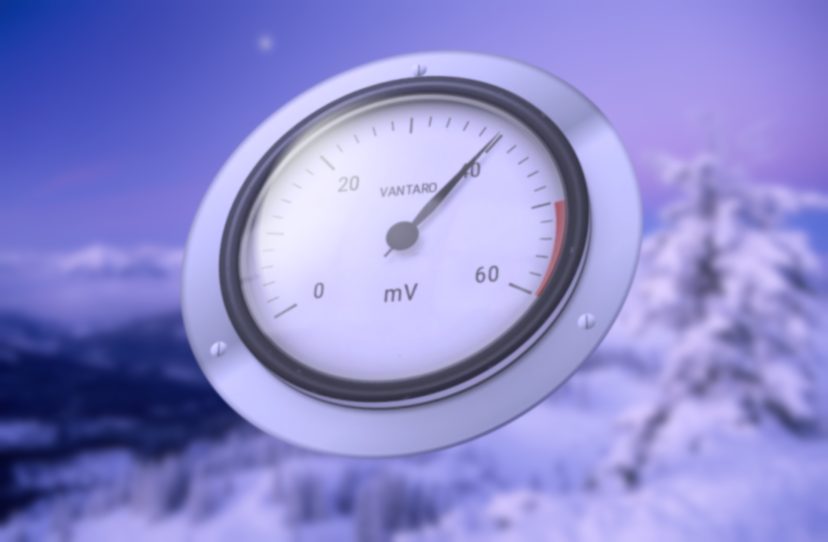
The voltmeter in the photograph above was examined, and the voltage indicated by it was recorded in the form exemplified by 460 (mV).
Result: 40 (mV)
